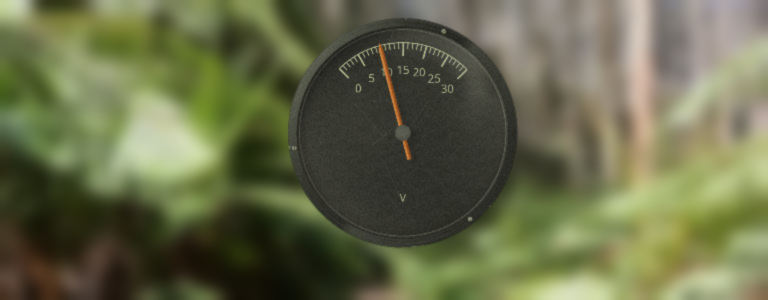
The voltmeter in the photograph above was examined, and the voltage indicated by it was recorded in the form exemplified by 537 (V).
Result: 10 (V)
